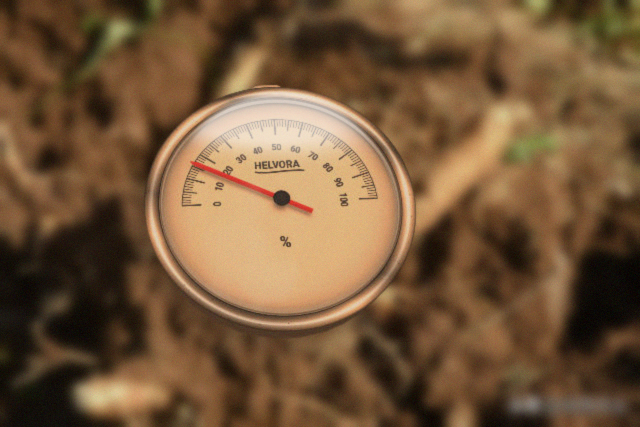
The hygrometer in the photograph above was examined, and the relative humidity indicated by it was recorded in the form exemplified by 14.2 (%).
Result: 15 (%)
